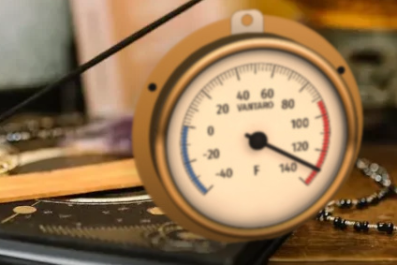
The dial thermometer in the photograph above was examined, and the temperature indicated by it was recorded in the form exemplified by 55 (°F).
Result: 130 (°F)
